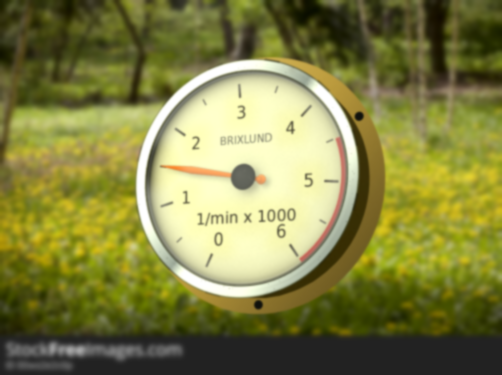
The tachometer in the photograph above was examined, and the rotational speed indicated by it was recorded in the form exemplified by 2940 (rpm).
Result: 1500 (rpm)
